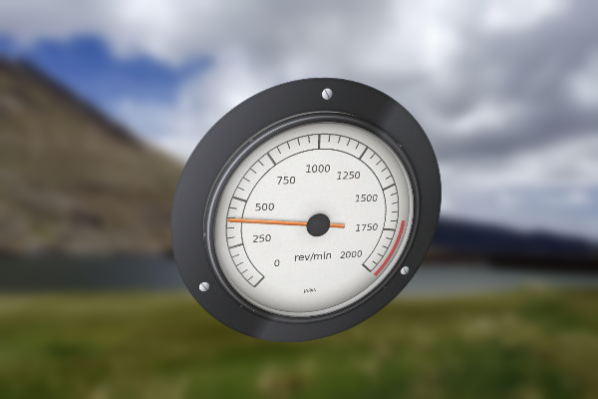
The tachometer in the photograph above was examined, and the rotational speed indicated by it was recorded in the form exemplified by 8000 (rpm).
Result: 400 (rpm)
